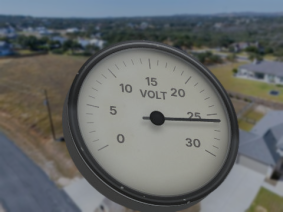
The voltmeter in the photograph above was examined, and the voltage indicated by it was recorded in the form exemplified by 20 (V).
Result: 26 (V)
